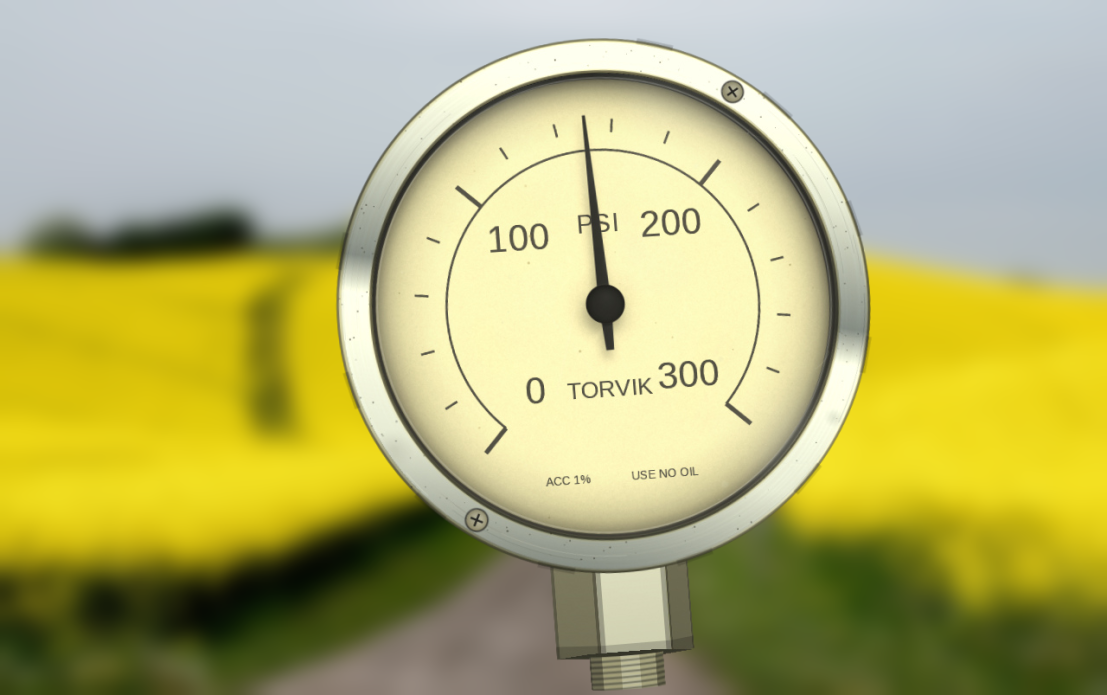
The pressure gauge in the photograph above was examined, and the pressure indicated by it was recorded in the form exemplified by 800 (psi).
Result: 150 (psi)
